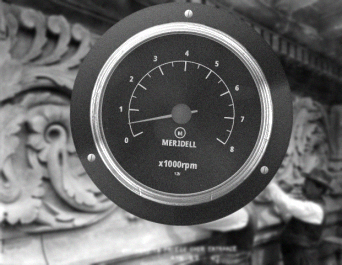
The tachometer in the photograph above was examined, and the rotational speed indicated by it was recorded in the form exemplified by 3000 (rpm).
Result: 500 (rpm)
